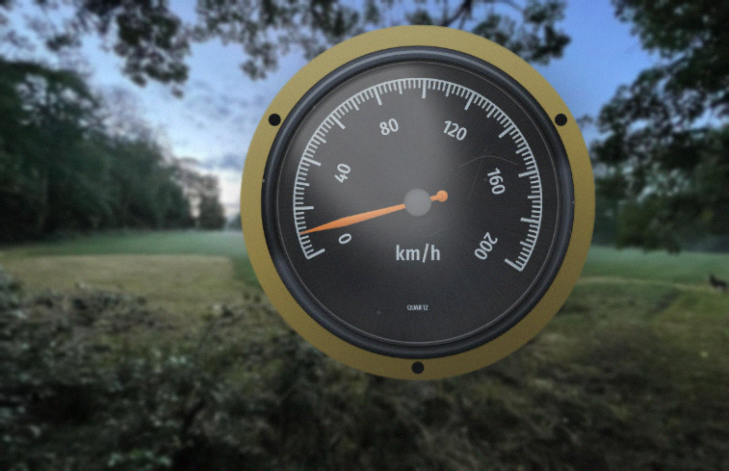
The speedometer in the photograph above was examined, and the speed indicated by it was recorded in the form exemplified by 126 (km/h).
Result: 10 (km/h)
